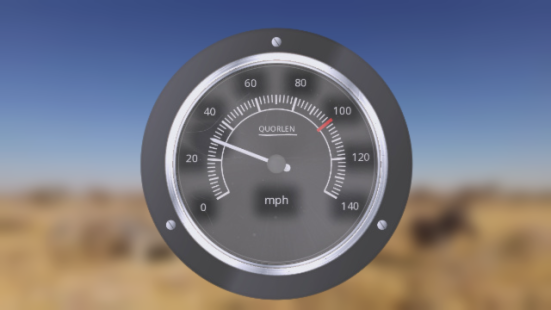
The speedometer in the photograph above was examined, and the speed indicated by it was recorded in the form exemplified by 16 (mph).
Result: 30 (mph)
